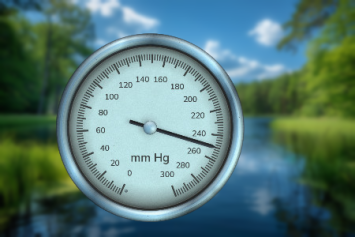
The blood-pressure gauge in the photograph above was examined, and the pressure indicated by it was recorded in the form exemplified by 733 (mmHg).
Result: 250 (mmHg)
